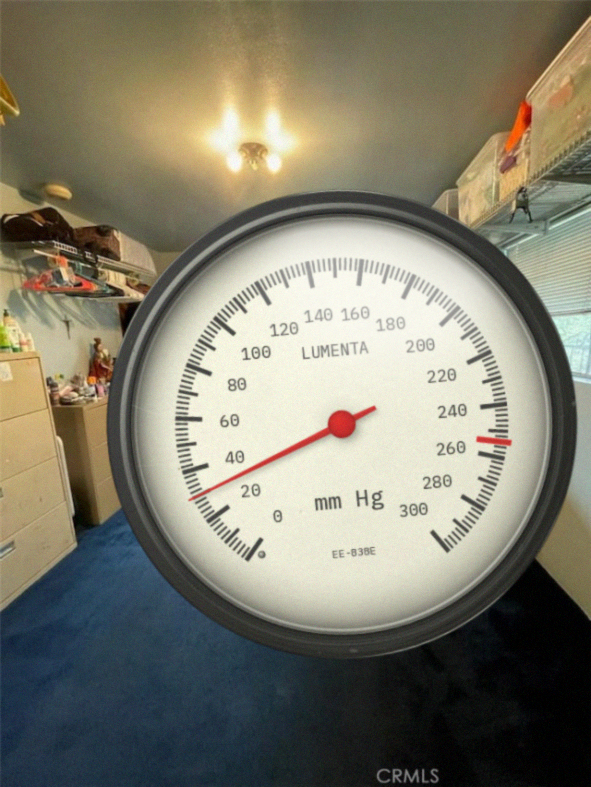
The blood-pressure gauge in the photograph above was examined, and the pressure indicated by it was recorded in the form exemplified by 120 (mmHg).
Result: 30 (mmHg)
